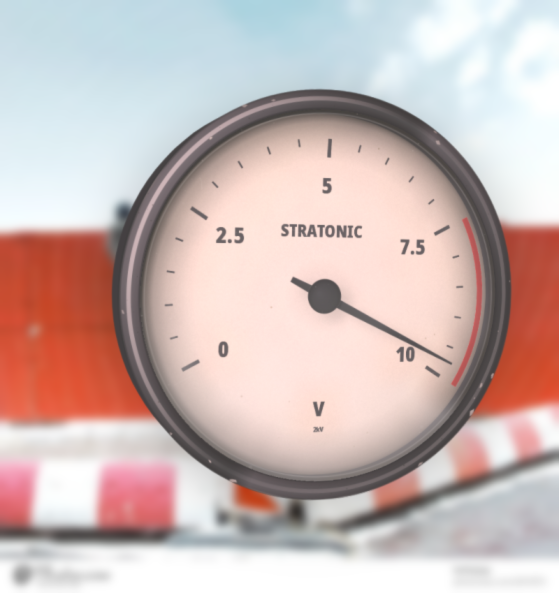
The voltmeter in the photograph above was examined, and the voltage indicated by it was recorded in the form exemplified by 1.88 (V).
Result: 9.75 (V)
